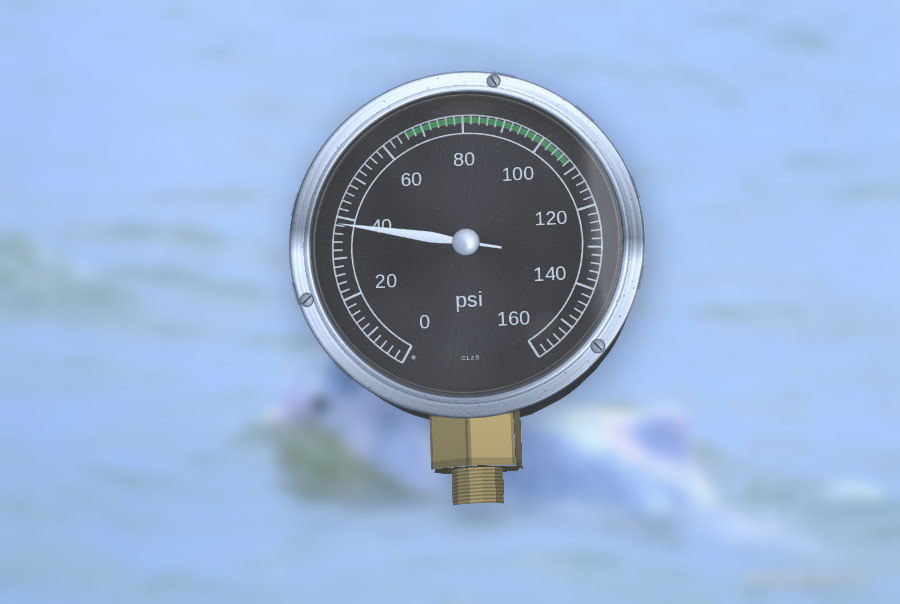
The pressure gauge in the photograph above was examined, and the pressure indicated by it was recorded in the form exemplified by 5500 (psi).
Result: 38 (psi)
